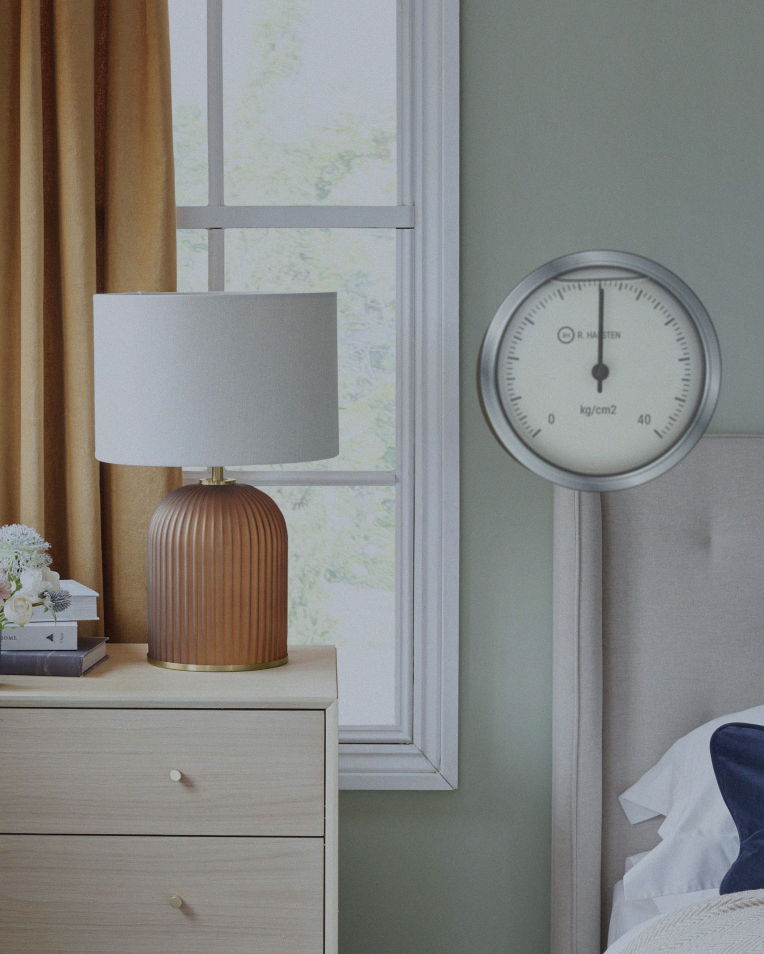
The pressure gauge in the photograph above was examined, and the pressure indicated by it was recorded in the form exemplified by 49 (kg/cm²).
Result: 20 (kg/cm²)
